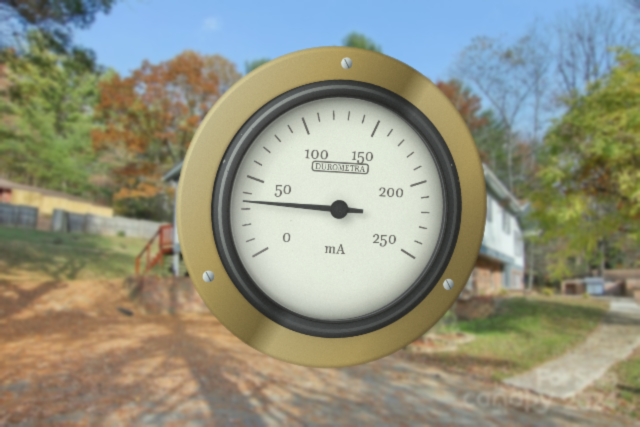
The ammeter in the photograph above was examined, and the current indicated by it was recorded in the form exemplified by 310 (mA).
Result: 35 (mA)
